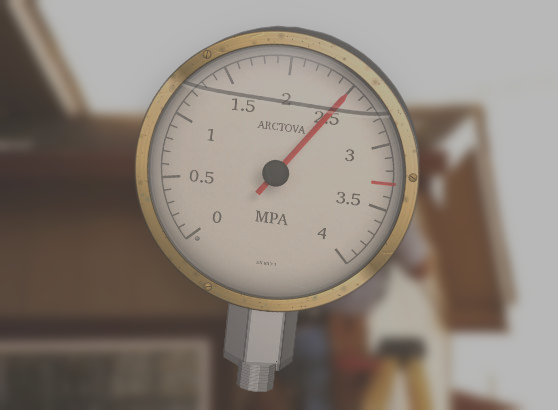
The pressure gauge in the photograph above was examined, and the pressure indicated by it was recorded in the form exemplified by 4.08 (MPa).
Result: 2.5 (MPa)
